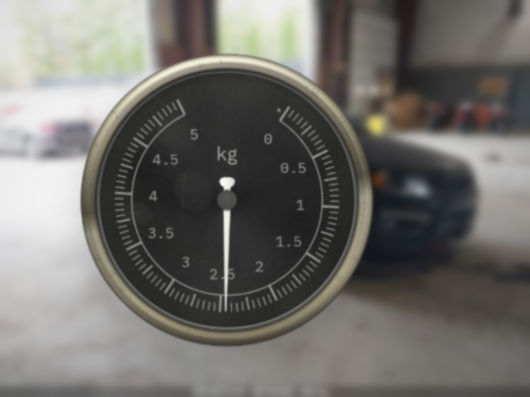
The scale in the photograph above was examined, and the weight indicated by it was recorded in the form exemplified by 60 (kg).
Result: 2.45 (kg)
